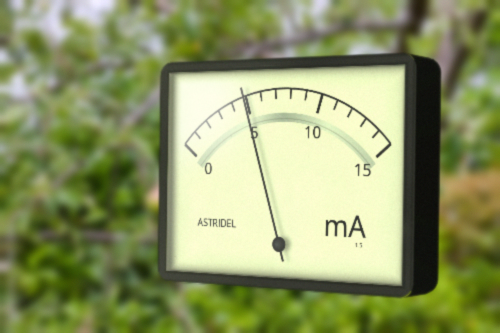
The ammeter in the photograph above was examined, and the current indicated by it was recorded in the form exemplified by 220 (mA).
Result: 5 (mA)
